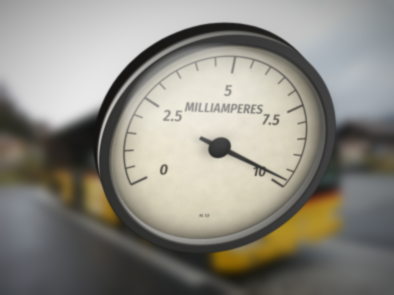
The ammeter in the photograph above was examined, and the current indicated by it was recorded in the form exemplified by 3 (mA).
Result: 9.75 (mA)
